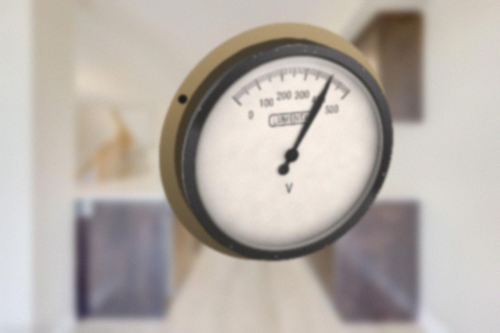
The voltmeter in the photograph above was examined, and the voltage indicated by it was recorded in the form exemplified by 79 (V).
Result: 400 (V)
